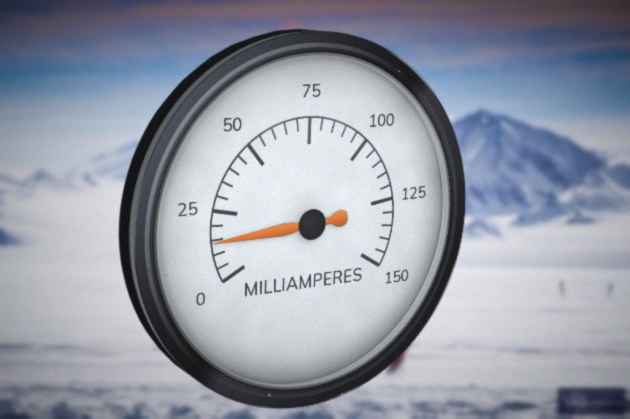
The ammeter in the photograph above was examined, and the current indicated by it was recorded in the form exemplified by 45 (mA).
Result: 15 (mA)
